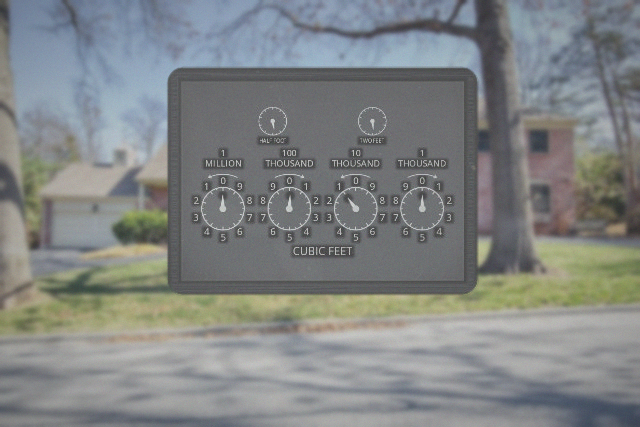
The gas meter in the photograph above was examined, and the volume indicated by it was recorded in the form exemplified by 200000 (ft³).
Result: 1000 (ft³)
